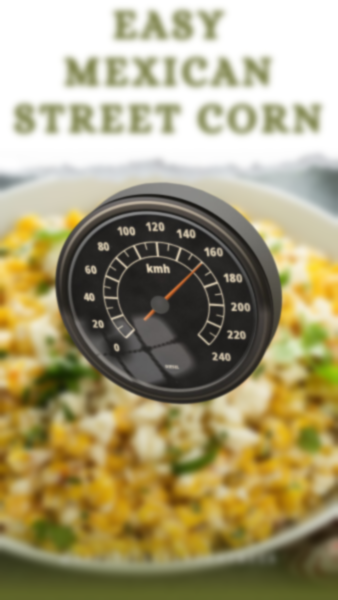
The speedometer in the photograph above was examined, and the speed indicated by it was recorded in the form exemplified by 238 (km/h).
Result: 160 (km/h)
